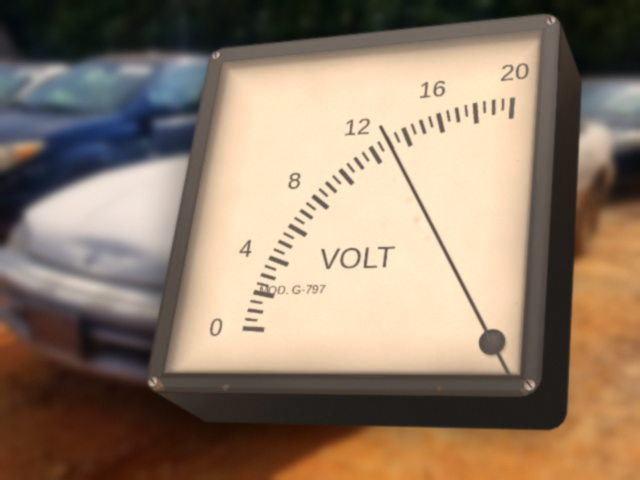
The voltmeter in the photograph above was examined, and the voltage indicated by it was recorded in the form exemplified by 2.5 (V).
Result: 13 (V)
